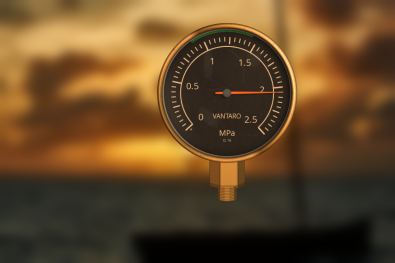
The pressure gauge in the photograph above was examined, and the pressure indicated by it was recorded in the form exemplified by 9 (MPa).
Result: 2.05 (MPa)
